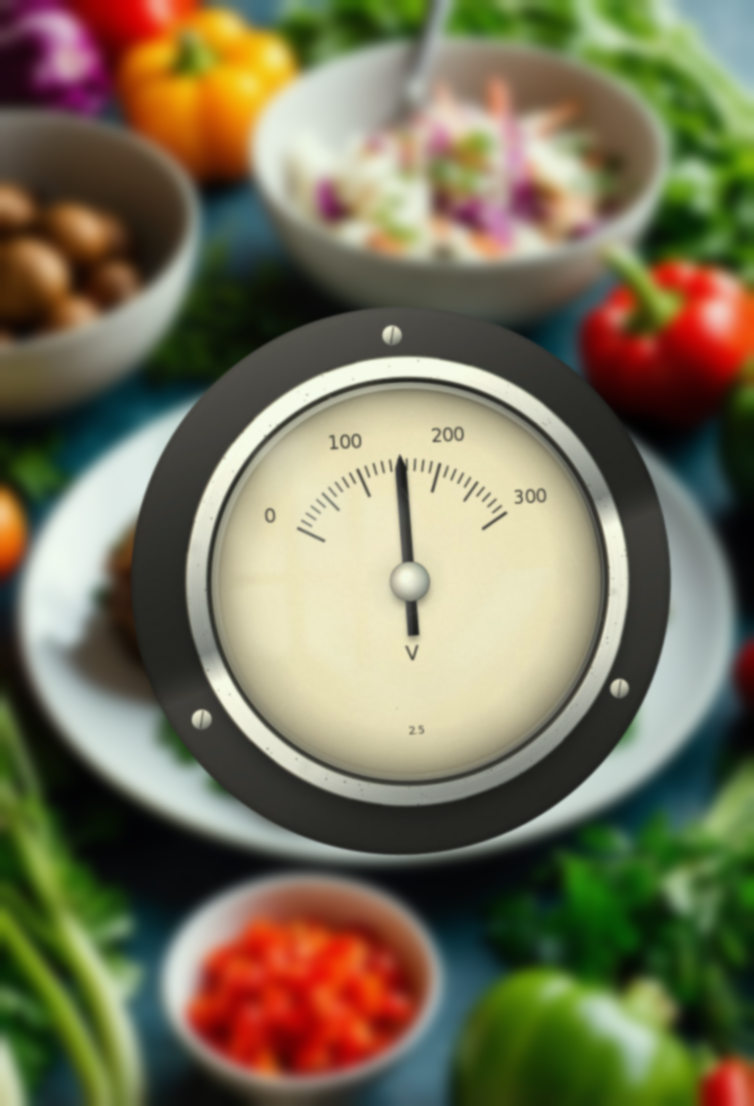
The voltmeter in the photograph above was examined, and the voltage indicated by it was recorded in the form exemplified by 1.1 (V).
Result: 150 (V)
